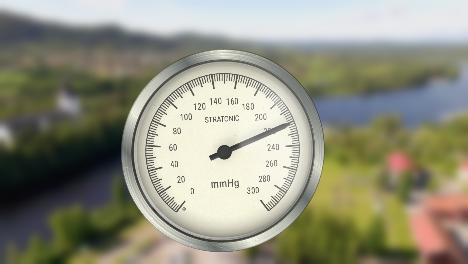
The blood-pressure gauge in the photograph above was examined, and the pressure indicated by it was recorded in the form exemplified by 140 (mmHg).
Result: 220 (mmHg)
